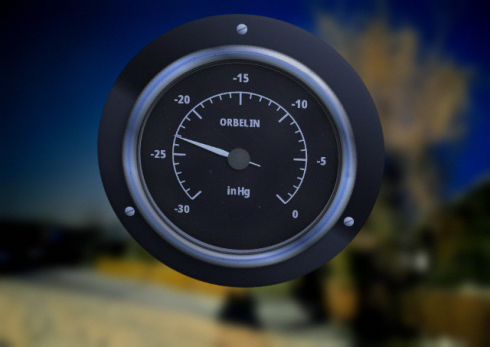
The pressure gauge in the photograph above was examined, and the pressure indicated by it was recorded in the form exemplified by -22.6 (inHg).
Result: -23 (inHg)
